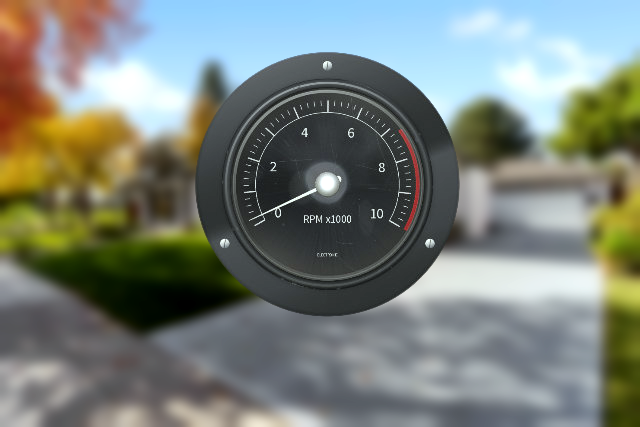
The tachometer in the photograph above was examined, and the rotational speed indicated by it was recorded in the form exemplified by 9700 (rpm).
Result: 200 (rpm)
